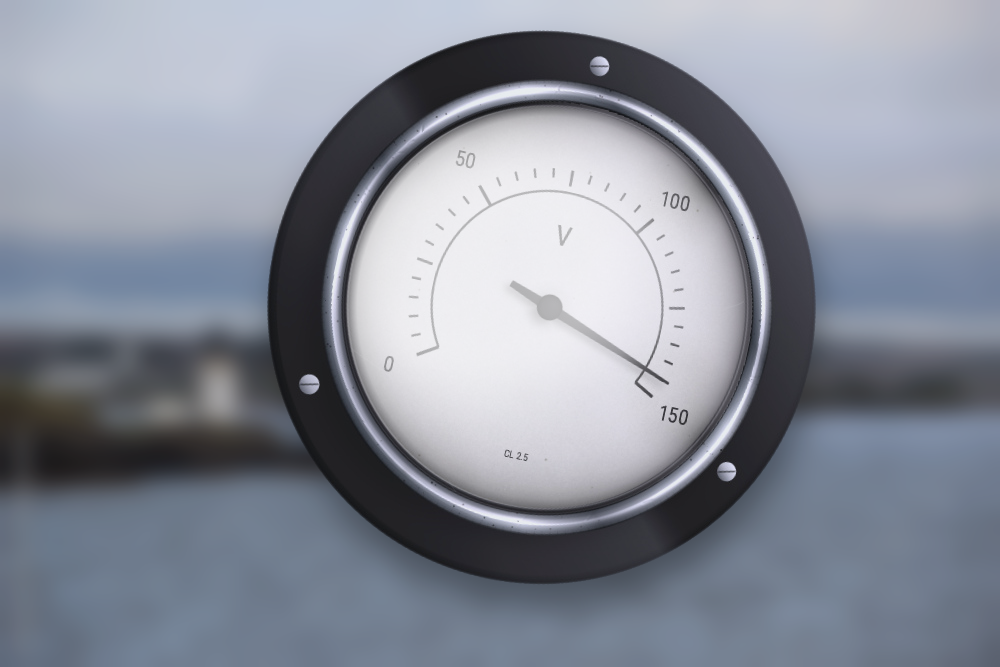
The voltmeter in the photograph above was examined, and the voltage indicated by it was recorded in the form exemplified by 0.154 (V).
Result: 145 (V)
